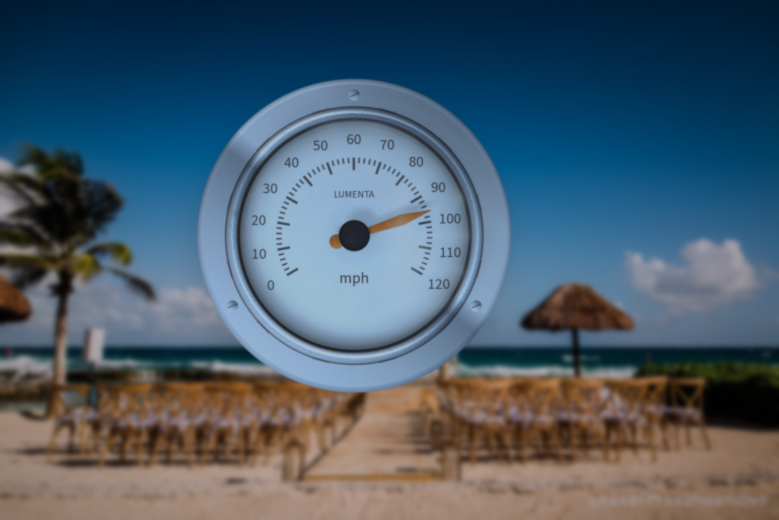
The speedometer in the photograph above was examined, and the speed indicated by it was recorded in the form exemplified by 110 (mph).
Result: 96 (mph)
